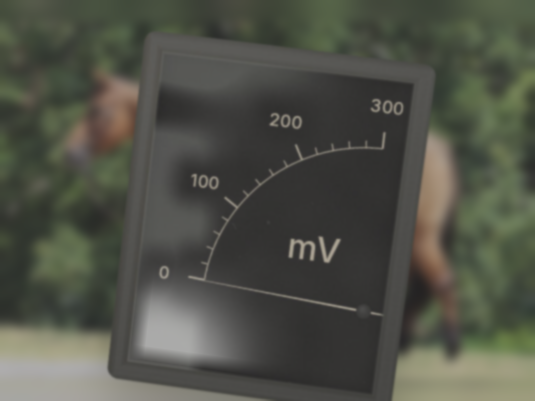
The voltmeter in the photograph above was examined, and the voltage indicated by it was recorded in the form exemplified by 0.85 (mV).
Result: 0 (mV)
